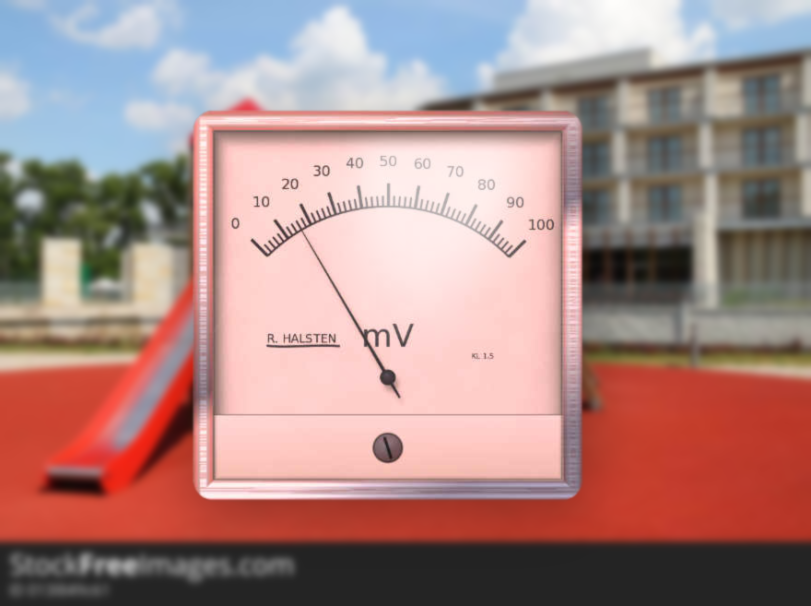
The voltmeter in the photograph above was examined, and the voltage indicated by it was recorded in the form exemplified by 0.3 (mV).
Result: 16 (mV)
